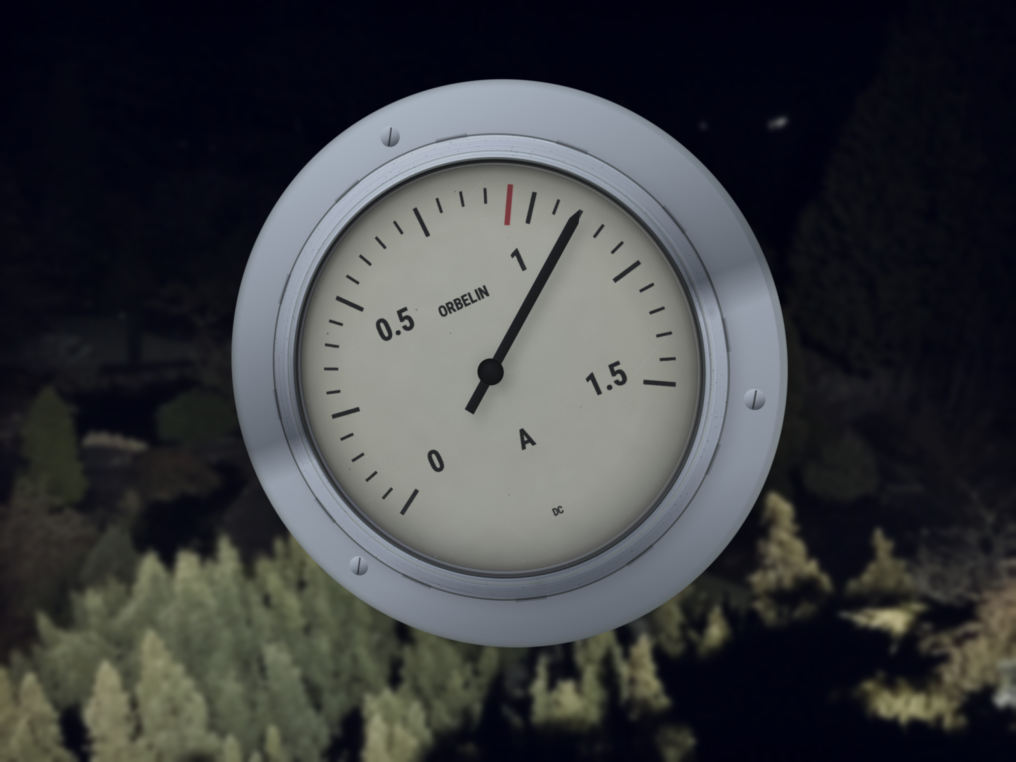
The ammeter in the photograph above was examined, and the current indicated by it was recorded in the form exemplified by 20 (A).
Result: 1.1 (A)
